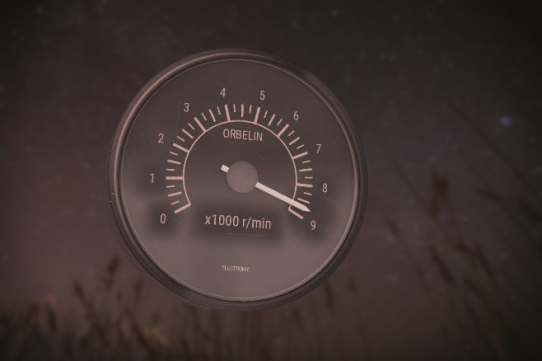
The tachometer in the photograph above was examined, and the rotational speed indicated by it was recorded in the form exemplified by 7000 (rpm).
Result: 8750 (rpm)
